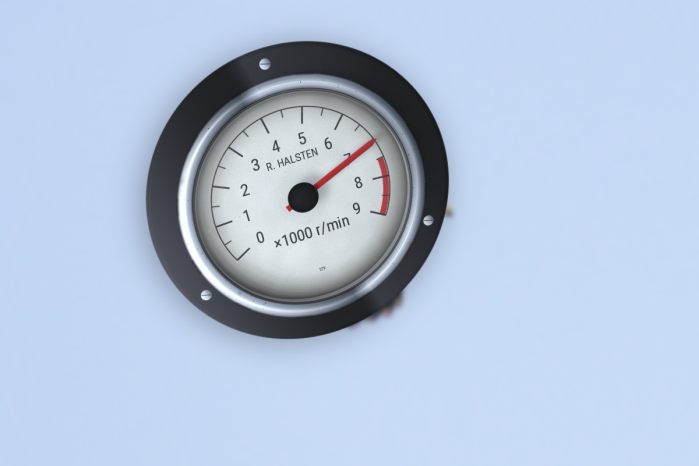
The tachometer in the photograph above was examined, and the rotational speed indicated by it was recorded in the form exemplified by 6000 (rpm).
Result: 7000 (rpm)
